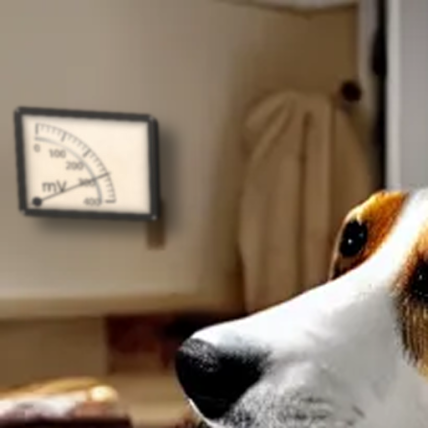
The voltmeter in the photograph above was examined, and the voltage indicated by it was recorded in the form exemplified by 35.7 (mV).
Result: 300 (mV)
